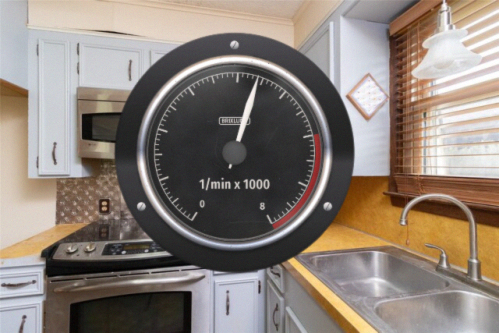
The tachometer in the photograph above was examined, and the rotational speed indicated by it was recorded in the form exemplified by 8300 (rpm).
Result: 4400 (rpm)
